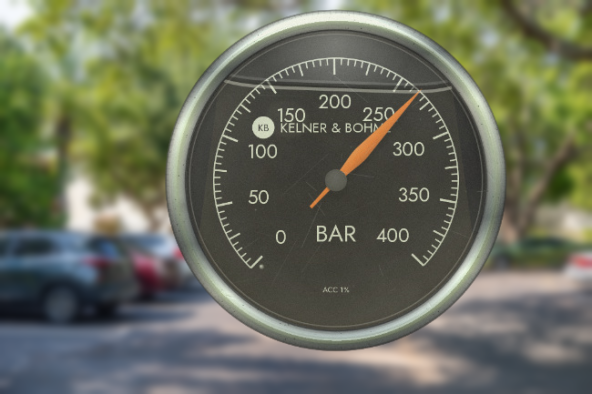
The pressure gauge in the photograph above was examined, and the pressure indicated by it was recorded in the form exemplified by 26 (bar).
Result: 265 (bar)
